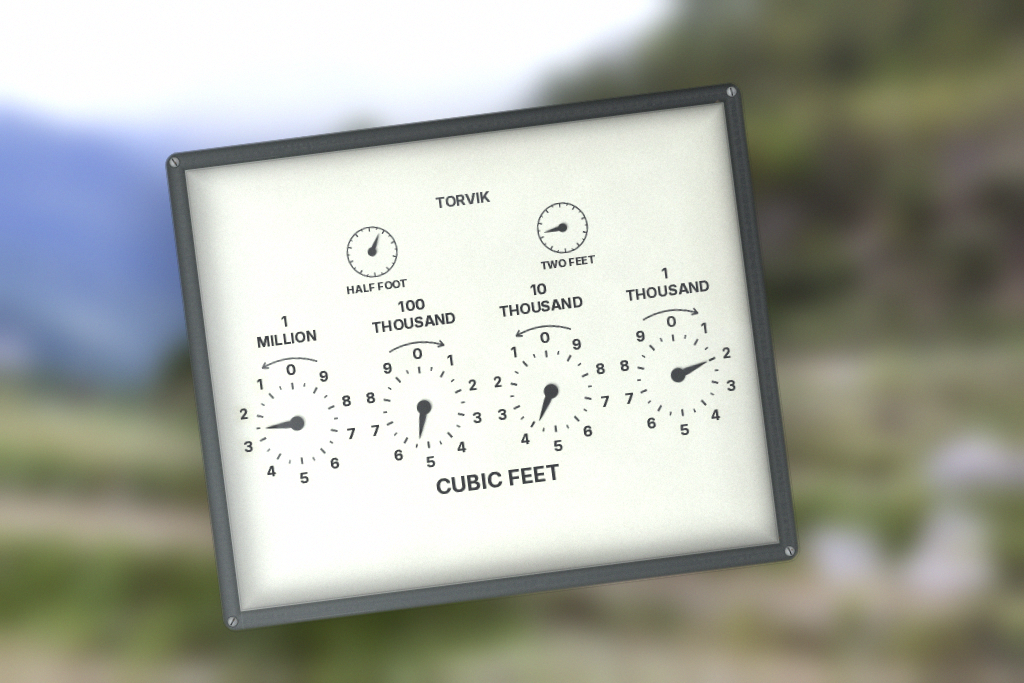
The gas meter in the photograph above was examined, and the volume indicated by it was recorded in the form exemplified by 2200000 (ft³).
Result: 254200 (ft³)
